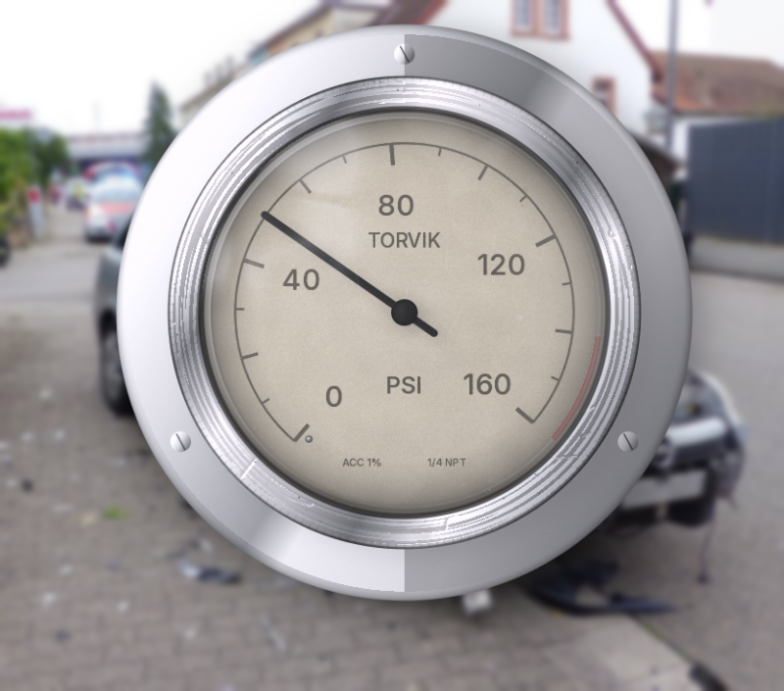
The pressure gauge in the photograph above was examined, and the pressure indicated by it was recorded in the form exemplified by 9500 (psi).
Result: 50 (psi)
